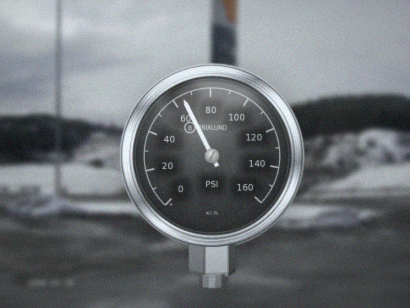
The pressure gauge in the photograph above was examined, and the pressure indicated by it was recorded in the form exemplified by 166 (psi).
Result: 65 (psi)
